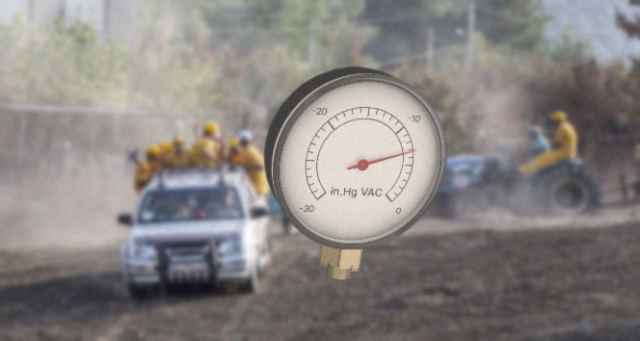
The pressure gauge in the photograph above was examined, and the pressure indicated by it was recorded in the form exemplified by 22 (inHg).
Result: -7 (inHg)
